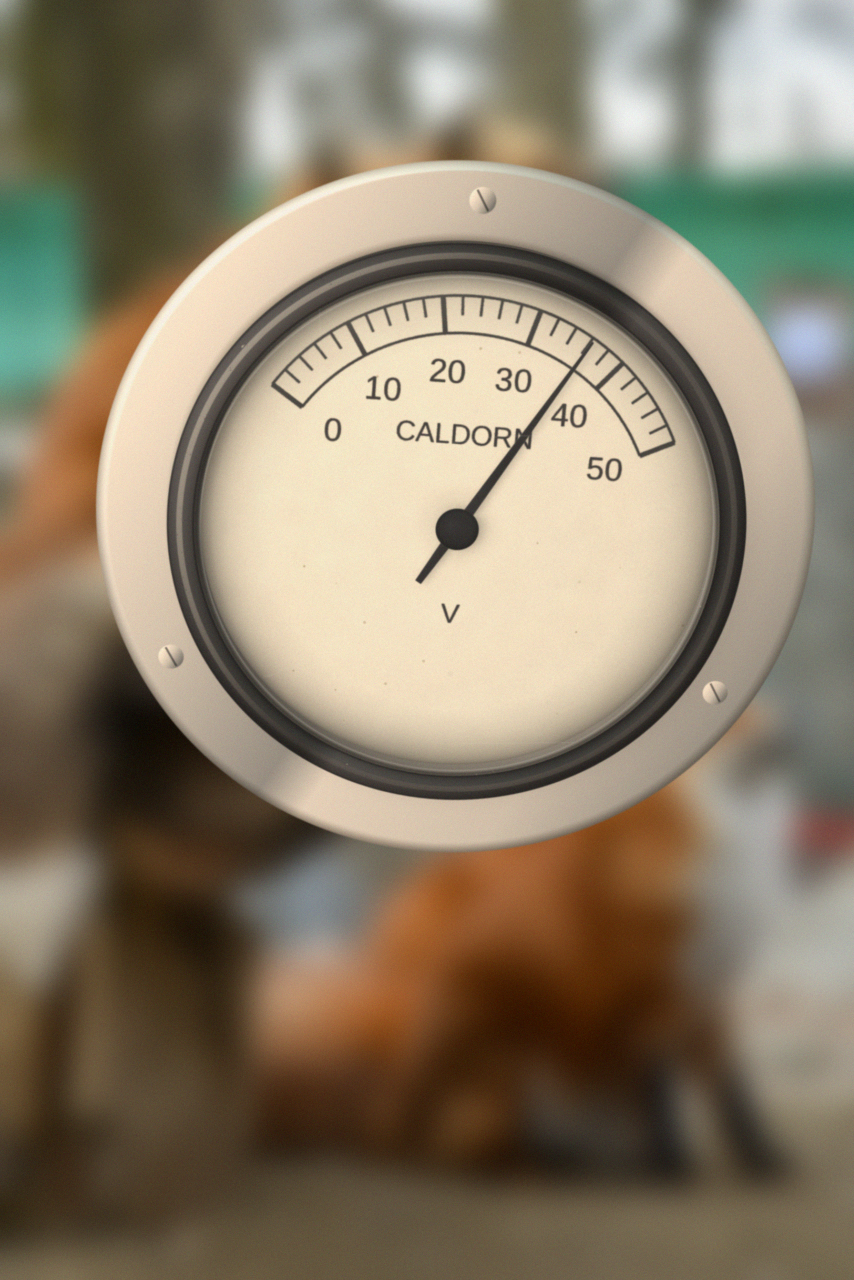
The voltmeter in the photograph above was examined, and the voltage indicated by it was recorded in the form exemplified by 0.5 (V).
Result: 36 (V)
